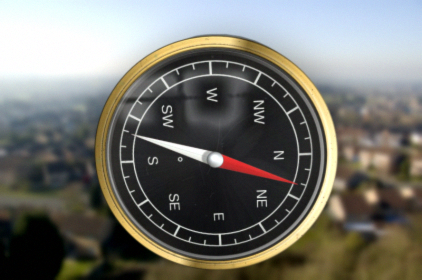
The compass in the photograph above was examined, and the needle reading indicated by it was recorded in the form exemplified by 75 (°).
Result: 20 (°)
